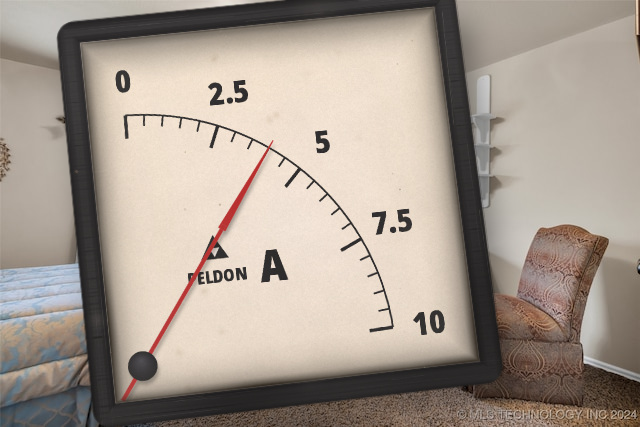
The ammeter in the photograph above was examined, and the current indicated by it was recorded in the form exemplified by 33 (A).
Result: 4 (A)
